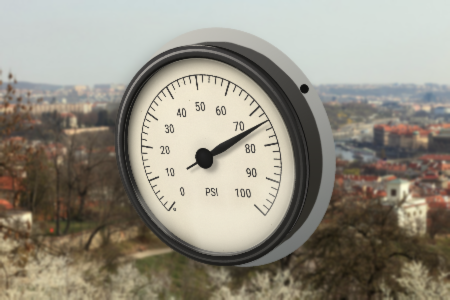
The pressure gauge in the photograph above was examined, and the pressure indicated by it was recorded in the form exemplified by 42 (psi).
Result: 74 (psi)
